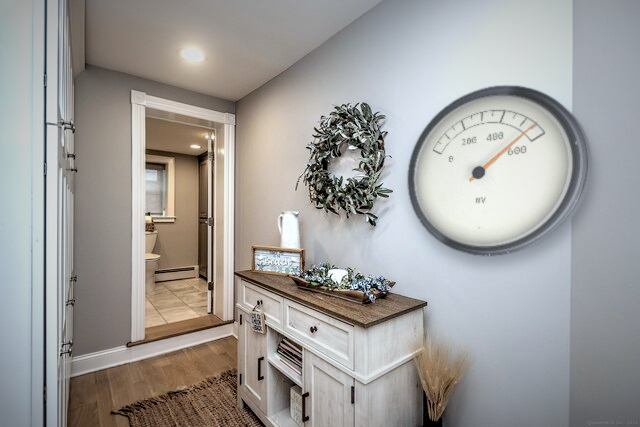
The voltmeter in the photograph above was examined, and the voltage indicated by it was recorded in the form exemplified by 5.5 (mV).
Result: 550 (mV)
